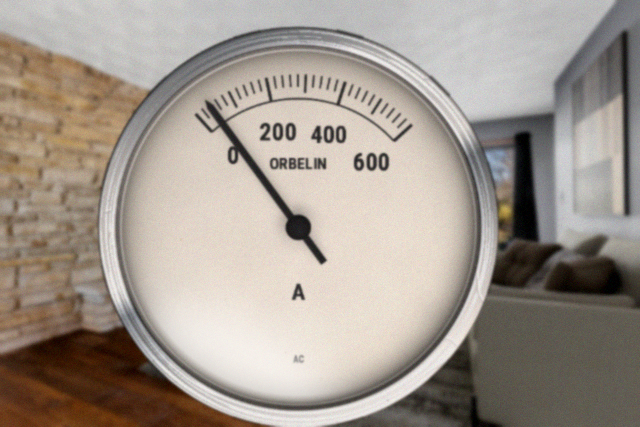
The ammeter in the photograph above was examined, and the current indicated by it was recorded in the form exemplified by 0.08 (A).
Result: 40 (A)
